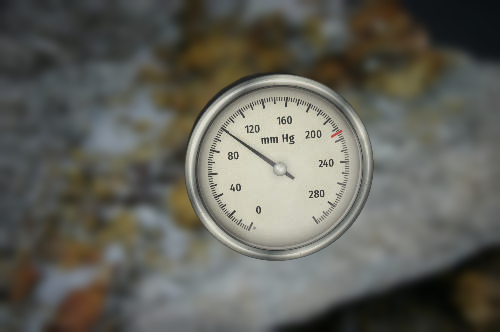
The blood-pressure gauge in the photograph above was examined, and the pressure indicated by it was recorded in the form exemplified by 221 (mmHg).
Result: 100 (mmHg)
